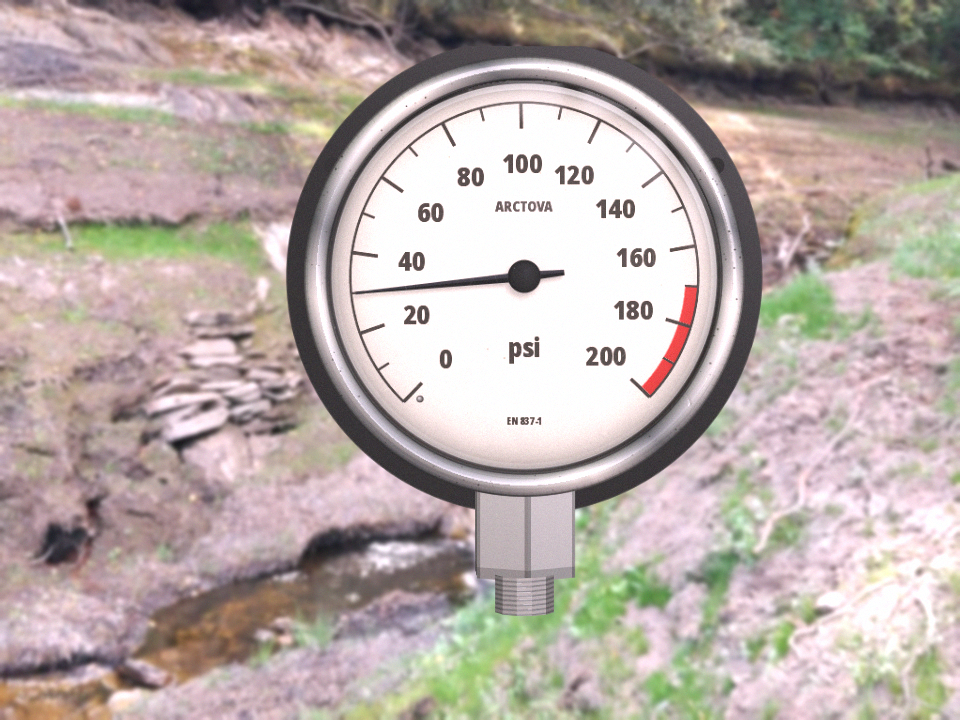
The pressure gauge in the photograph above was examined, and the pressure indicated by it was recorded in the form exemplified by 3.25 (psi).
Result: 30 (psi)
